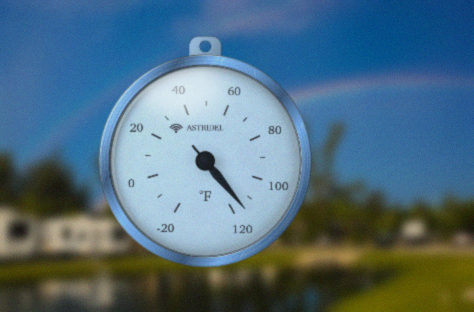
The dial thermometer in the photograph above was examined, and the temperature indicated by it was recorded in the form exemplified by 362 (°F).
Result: 115 (°F)
